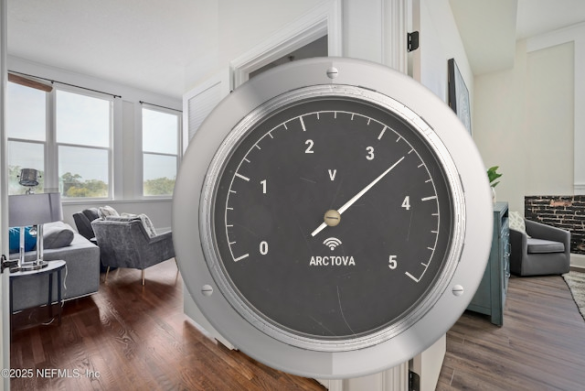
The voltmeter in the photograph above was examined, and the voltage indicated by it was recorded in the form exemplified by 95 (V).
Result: 3.4 (V)
